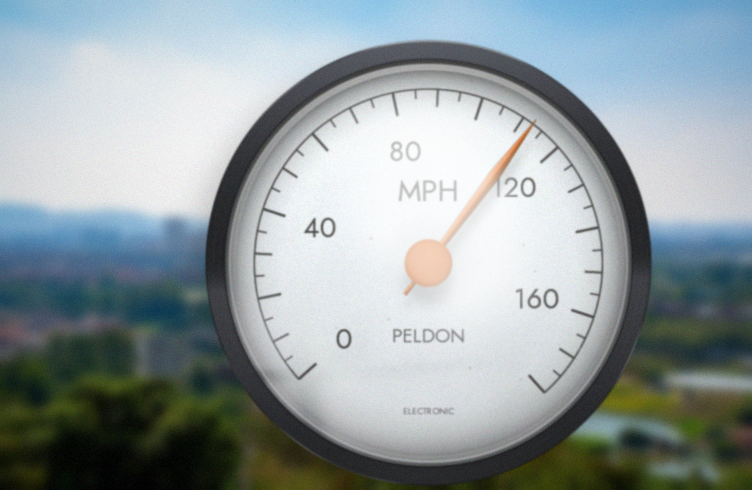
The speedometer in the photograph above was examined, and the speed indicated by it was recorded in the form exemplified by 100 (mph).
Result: 112.5 (mph)
